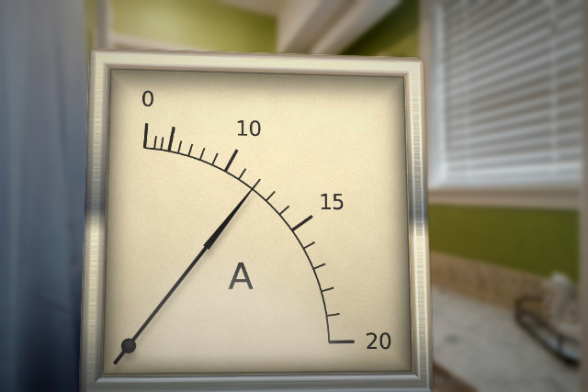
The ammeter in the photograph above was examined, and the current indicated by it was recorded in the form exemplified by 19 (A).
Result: 12 (A)
